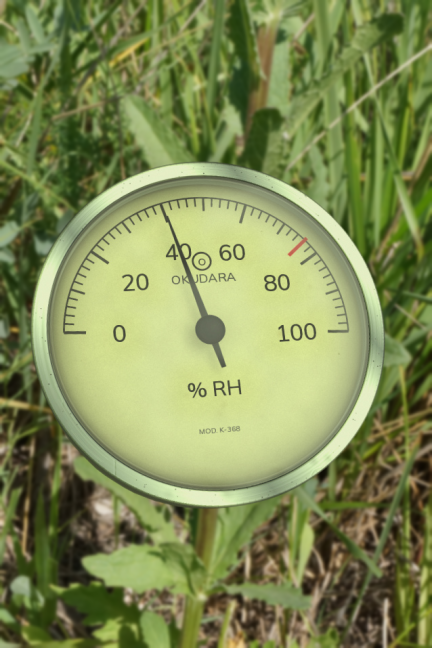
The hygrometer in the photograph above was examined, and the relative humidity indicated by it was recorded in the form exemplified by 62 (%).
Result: 40 (%)
